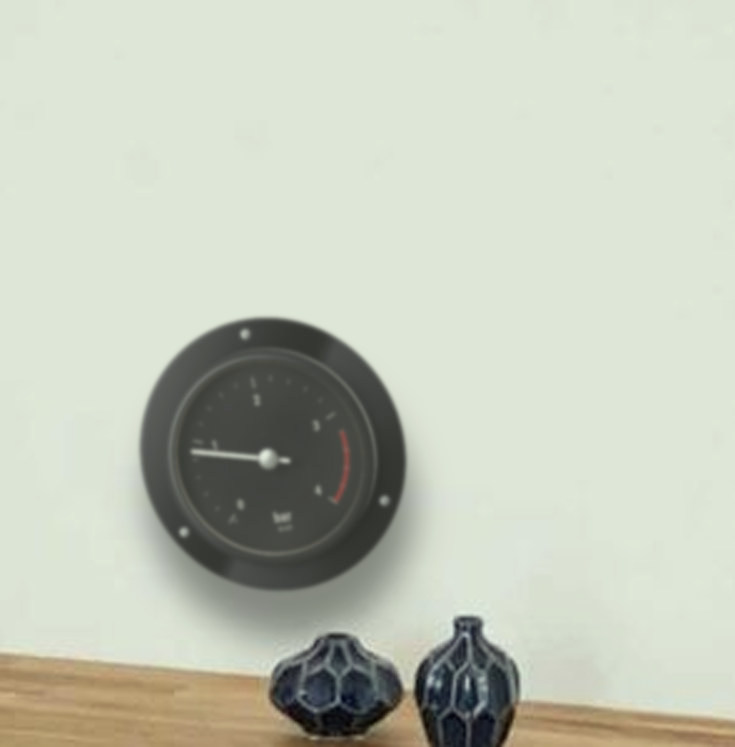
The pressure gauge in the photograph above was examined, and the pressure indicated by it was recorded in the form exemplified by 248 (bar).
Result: 0.9 (bar)
